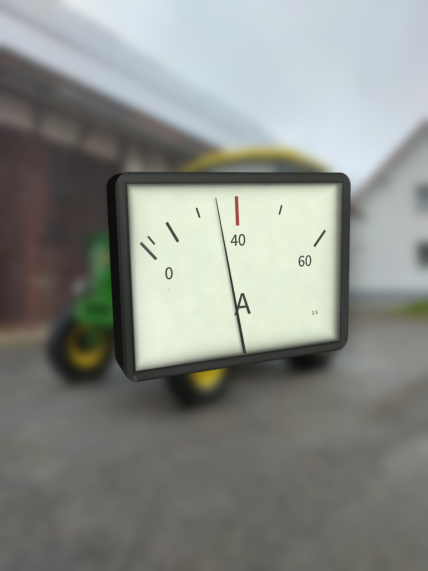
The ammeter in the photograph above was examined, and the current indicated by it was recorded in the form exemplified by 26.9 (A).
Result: 35 (A)
